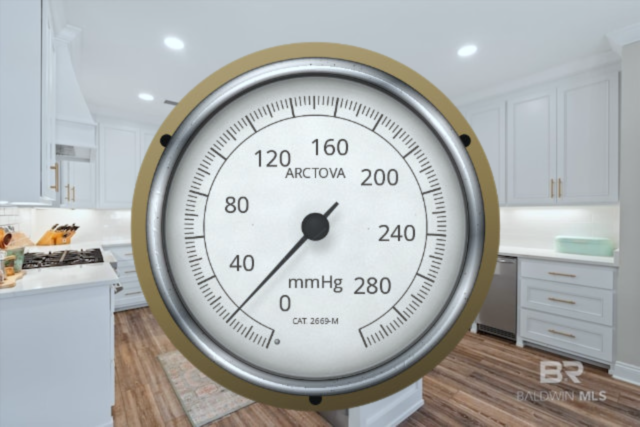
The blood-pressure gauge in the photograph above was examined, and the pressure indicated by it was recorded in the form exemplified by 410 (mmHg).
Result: 20 (mmHg)
